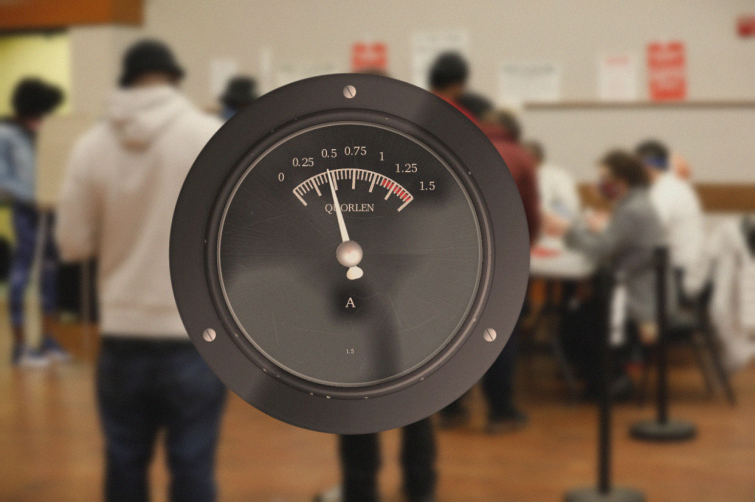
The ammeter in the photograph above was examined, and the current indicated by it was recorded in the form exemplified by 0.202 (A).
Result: 0.45 (A)
